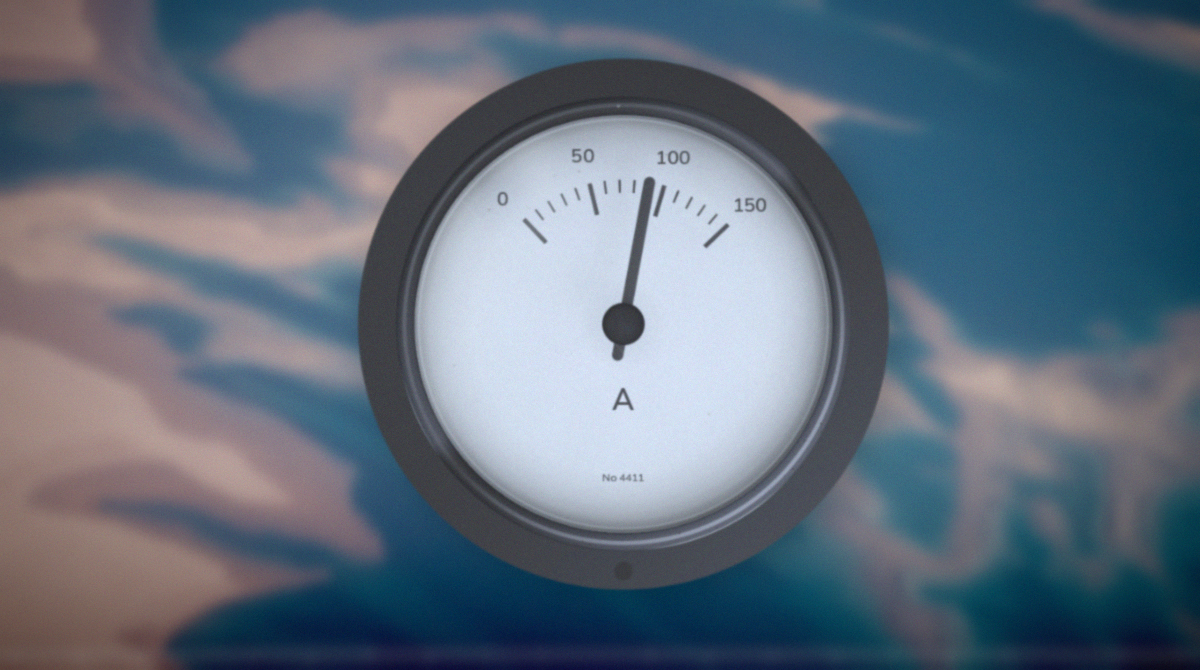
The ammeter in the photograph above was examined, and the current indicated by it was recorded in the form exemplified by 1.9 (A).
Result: 90 (A)
